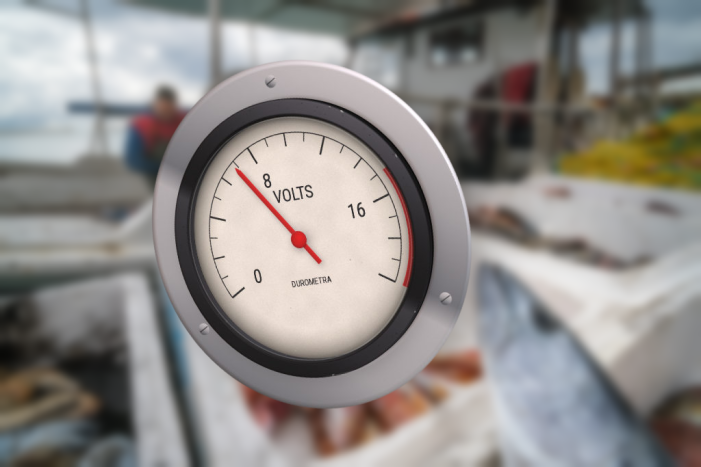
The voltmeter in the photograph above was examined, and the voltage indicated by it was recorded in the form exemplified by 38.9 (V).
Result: 7 (V)
